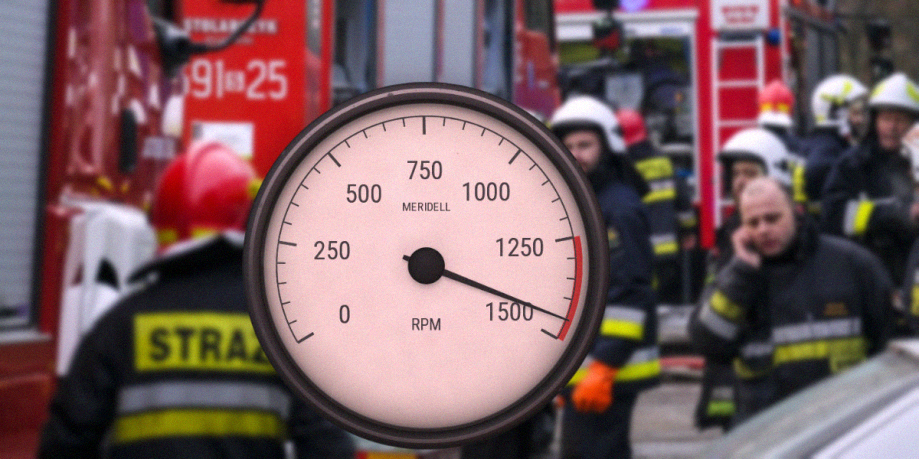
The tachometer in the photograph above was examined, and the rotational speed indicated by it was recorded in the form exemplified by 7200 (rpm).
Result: 1450 (rpm)
